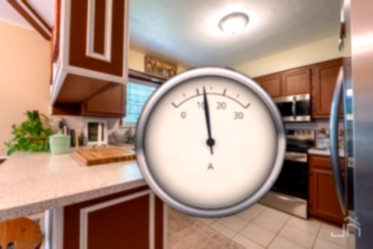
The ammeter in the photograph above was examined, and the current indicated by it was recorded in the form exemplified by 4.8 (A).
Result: 12.5 (A)
